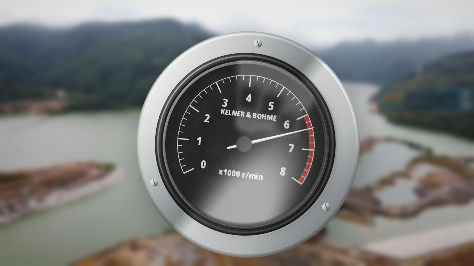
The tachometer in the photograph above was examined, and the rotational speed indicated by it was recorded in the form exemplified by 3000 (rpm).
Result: 6400 (rpm)
